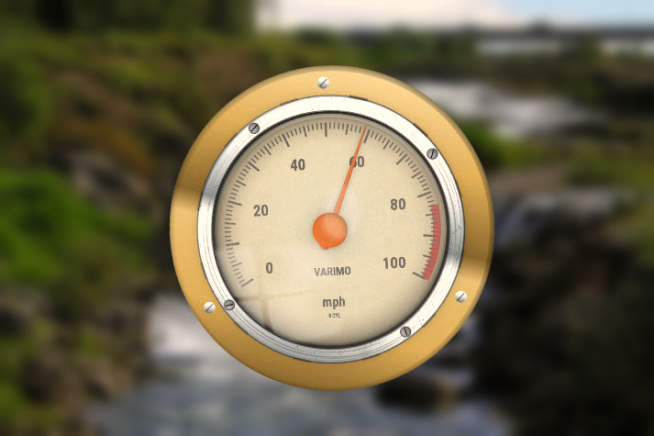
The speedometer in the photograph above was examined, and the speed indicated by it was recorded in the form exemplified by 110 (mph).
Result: 59 (mph)
